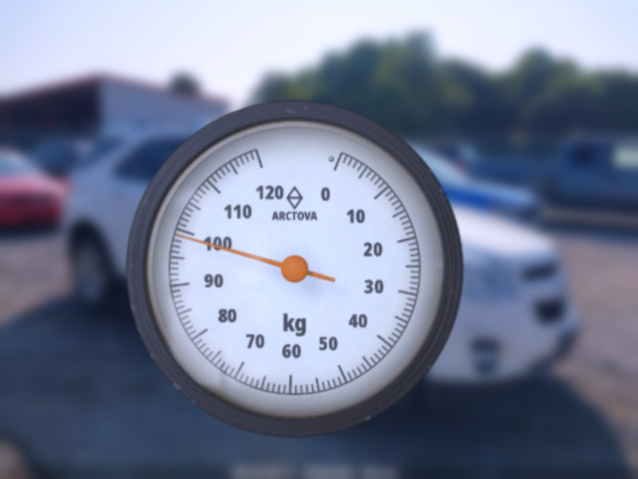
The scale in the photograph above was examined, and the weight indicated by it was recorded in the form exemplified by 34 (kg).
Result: 99 (kg)
